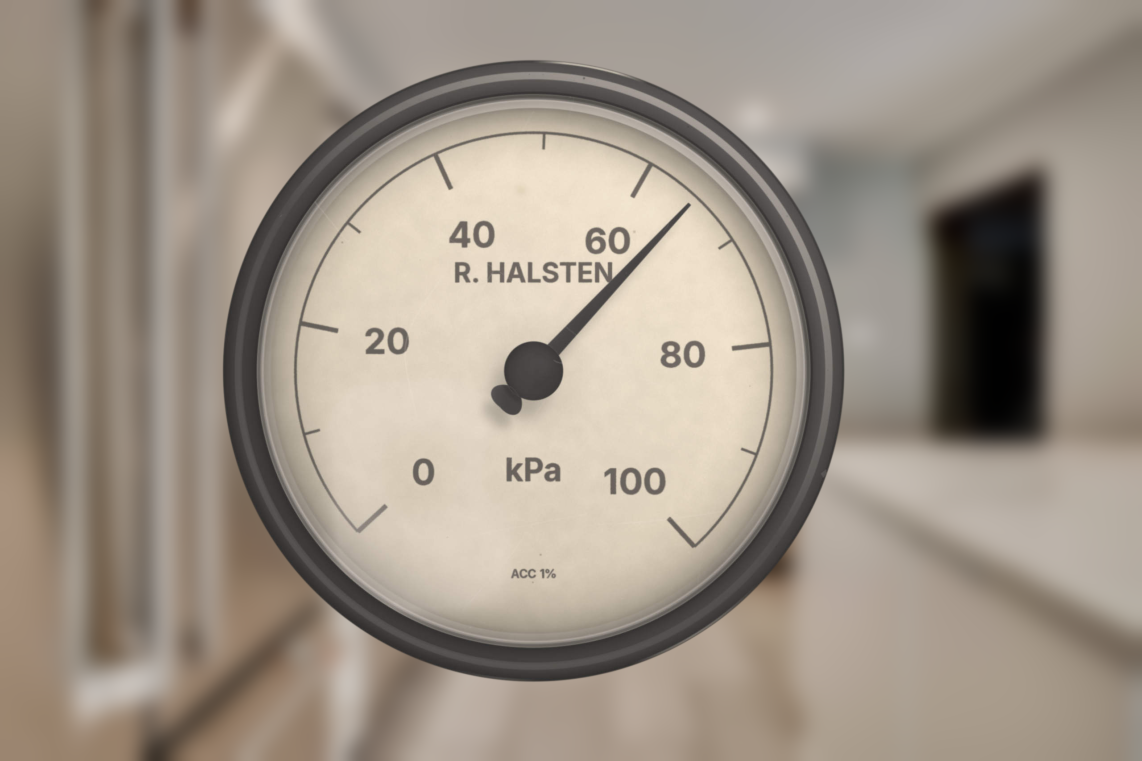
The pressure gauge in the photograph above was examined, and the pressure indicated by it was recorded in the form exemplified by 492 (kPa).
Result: 65 (kPa)
